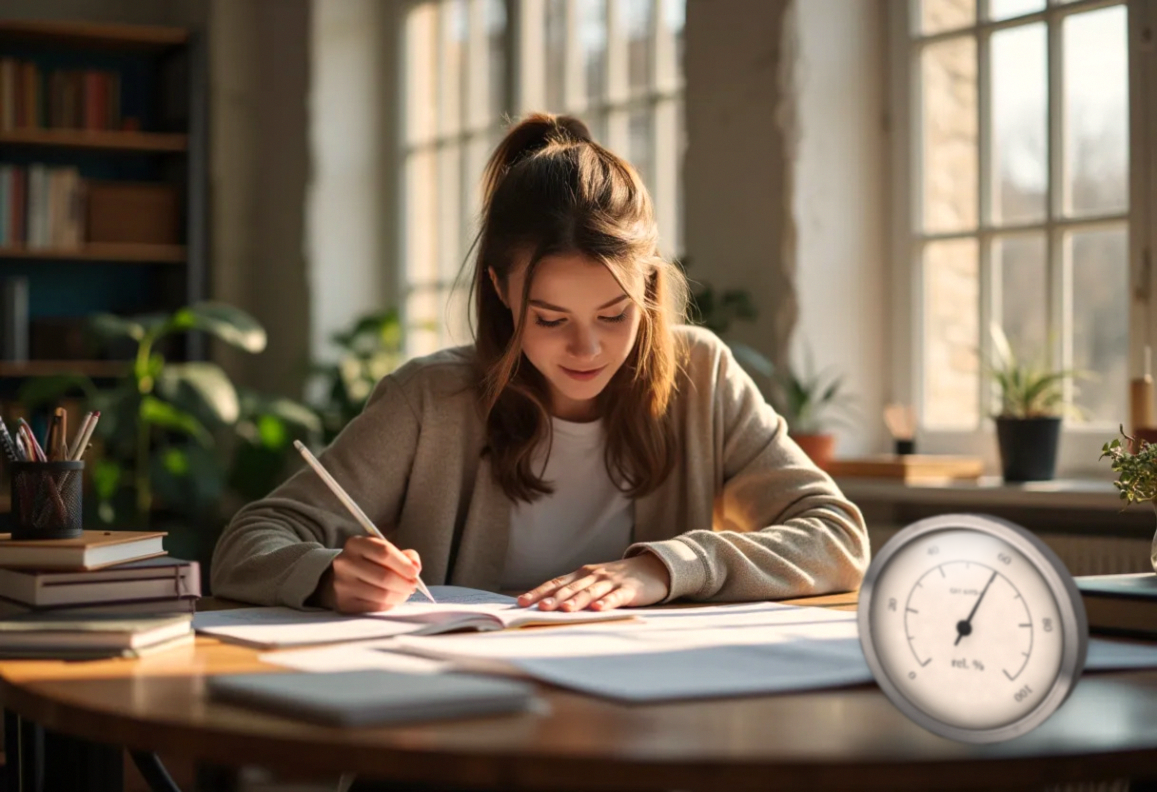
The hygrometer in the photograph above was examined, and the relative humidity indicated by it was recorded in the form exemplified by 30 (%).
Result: 60 (%)
